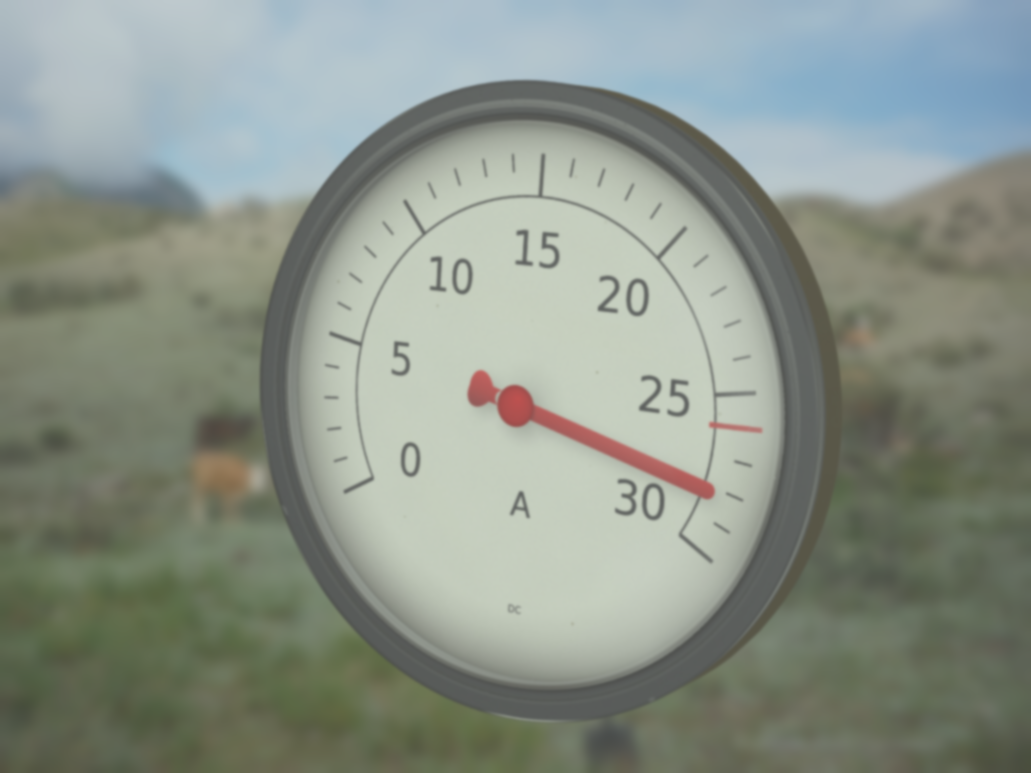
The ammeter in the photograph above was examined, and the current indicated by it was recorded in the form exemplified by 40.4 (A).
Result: 28 (A)
